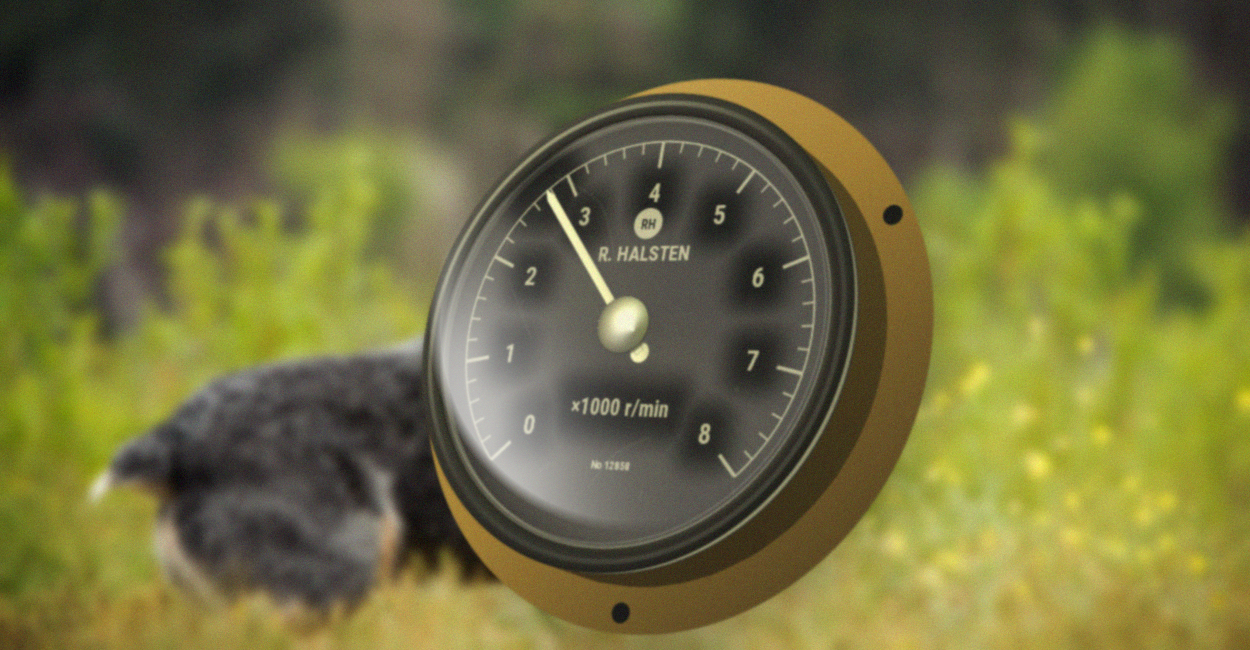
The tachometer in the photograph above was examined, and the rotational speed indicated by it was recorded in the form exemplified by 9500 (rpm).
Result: 2800 (rpm)
